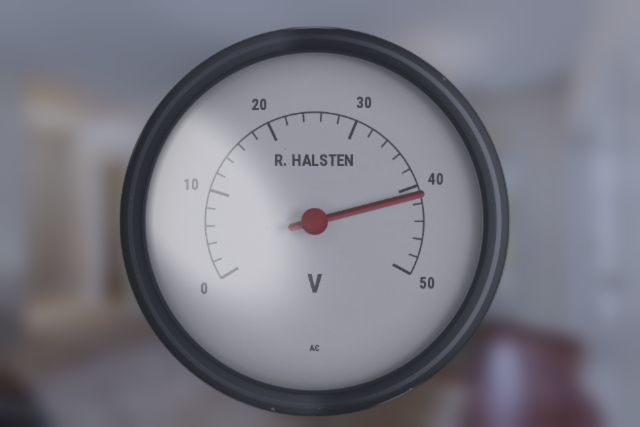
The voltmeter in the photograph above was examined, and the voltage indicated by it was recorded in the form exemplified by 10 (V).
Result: 41 (V)
